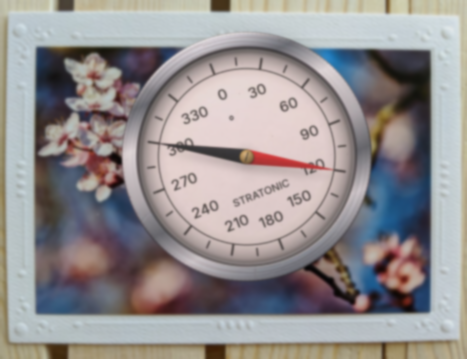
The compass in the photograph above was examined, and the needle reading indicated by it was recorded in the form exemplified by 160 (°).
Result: 120 (°)
